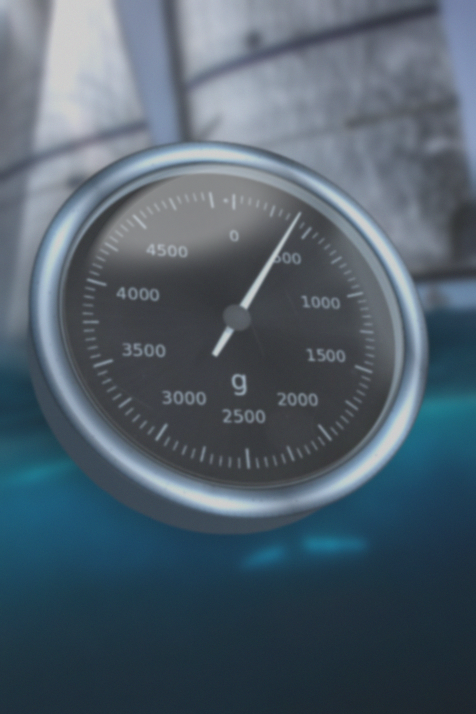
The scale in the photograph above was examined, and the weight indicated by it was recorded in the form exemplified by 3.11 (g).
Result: 400 (g)
